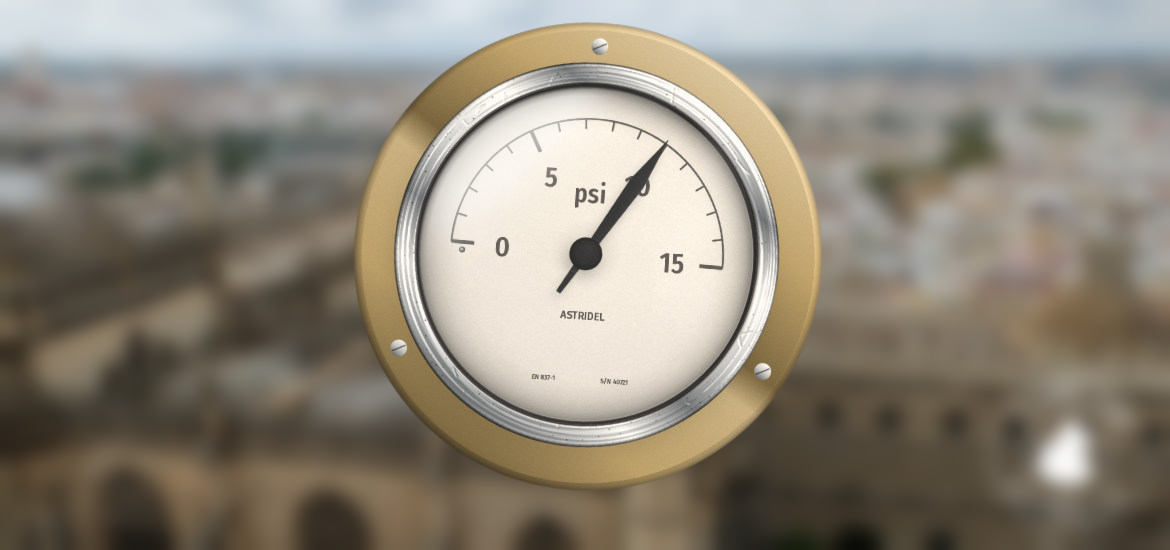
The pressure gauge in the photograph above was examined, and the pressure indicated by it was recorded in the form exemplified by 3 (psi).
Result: 10 (psi)
